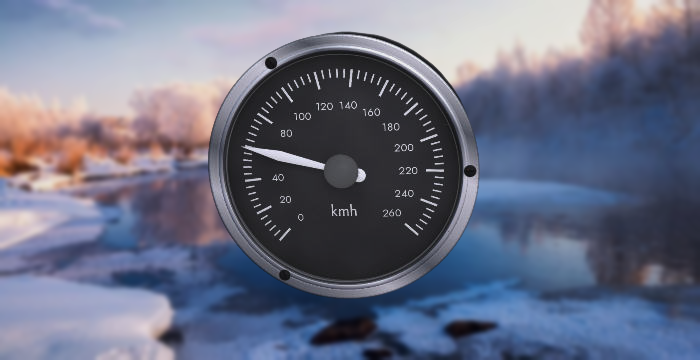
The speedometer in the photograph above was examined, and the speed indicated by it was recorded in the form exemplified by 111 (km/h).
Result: 60 (km/h)
